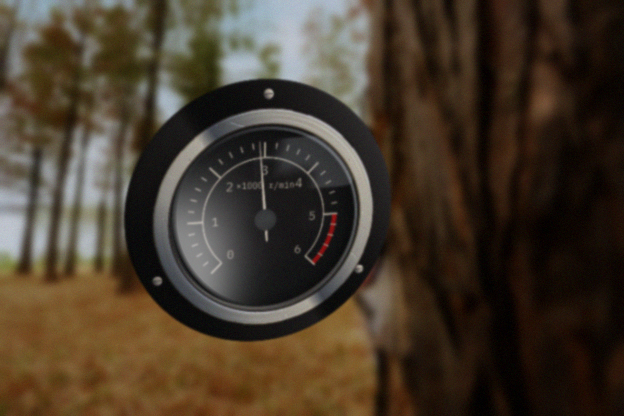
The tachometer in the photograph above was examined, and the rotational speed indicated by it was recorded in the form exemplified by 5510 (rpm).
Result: 2900 (rpm)
